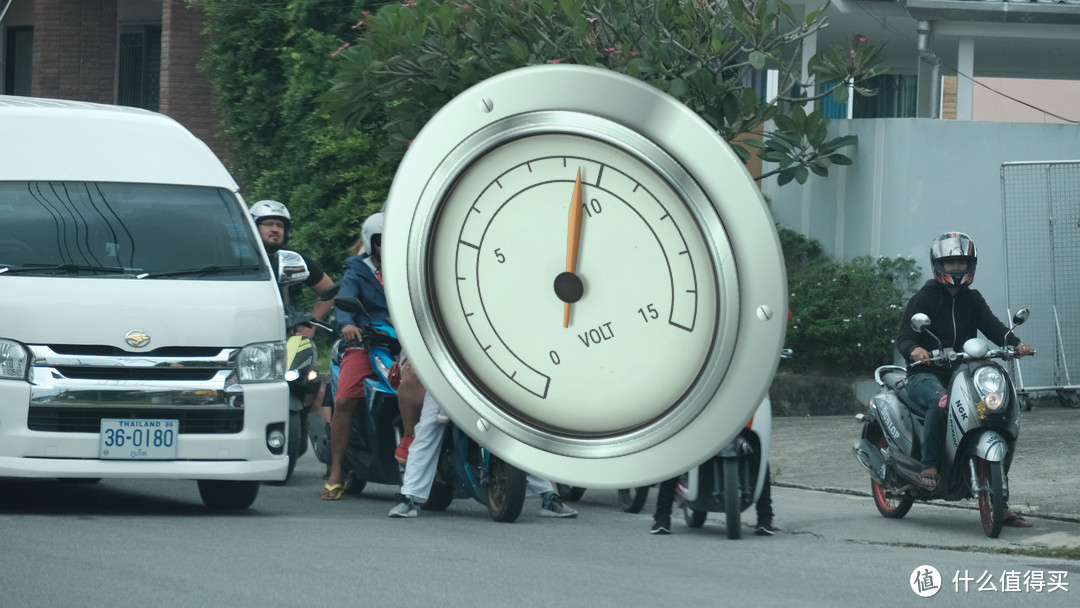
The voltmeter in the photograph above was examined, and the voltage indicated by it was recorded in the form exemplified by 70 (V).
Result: 9.5 (V)
